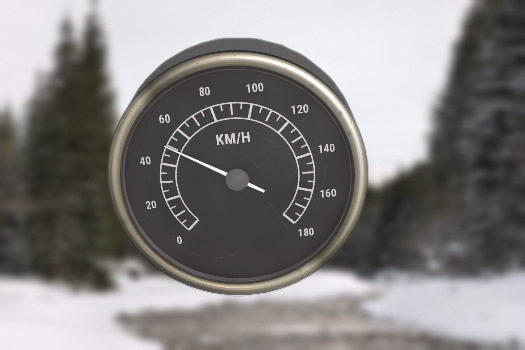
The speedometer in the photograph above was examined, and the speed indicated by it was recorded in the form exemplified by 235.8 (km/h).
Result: 50 (km/h)
